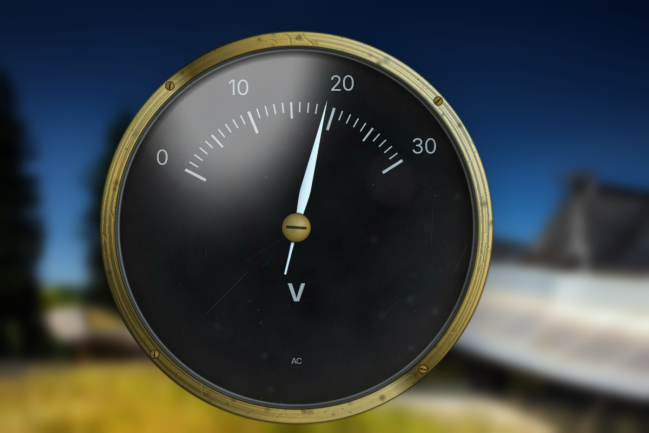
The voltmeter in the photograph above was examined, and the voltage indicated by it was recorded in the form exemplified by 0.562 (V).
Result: 19 (V)
